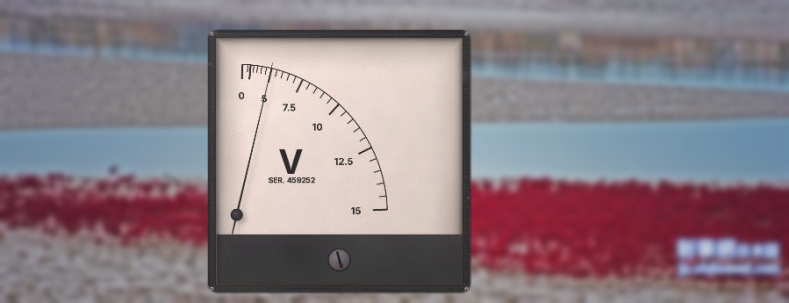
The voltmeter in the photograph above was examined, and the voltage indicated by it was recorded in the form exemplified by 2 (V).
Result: 5 (V)
